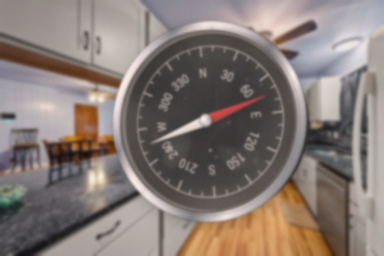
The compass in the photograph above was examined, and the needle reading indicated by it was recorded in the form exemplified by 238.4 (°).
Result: 75 (°)
